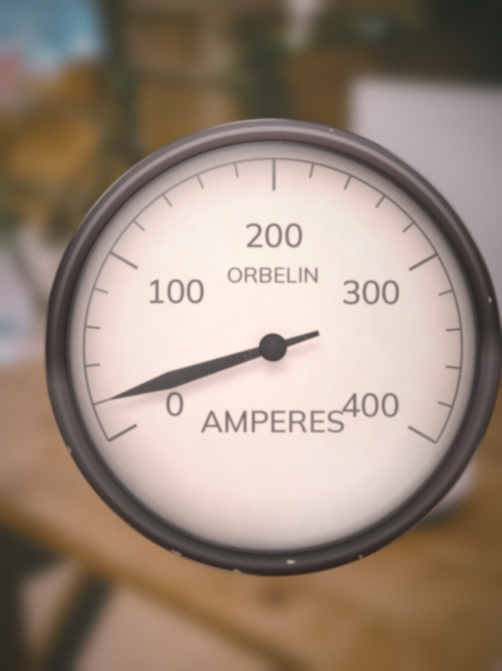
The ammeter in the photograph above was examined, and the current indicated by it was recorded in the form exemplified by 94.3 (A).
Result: 20 (A)
